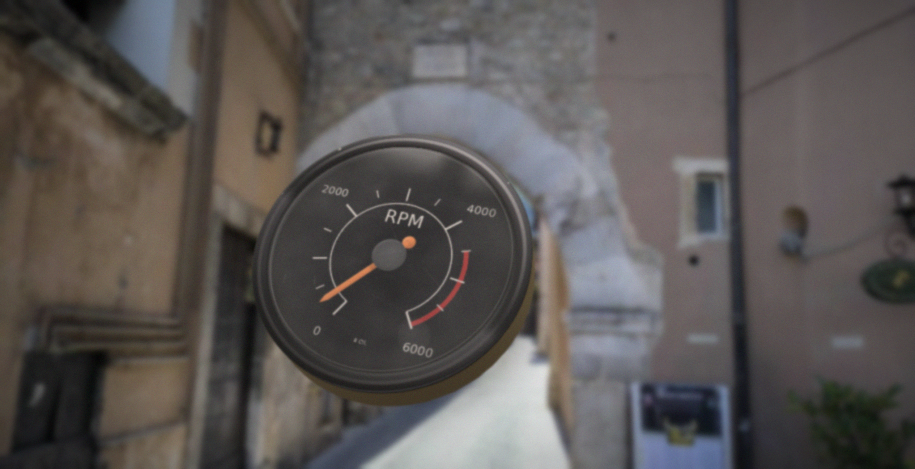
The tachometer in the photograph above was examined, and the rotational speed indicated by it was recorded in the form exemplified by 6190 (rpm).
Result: 250 (rpm)
